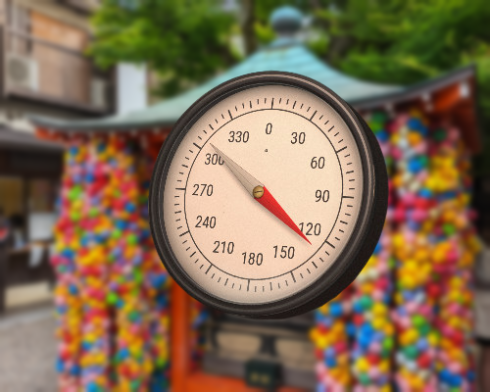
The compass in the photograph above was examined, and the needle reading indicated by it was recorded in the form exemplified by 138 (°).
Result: 127.5 (°)
